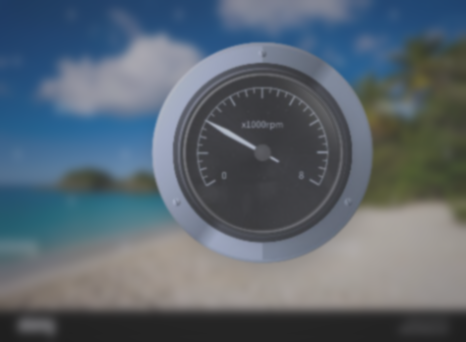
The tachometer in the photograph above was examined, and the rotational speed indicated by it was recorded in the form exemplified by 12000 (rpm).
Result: 2000 (rpm)
